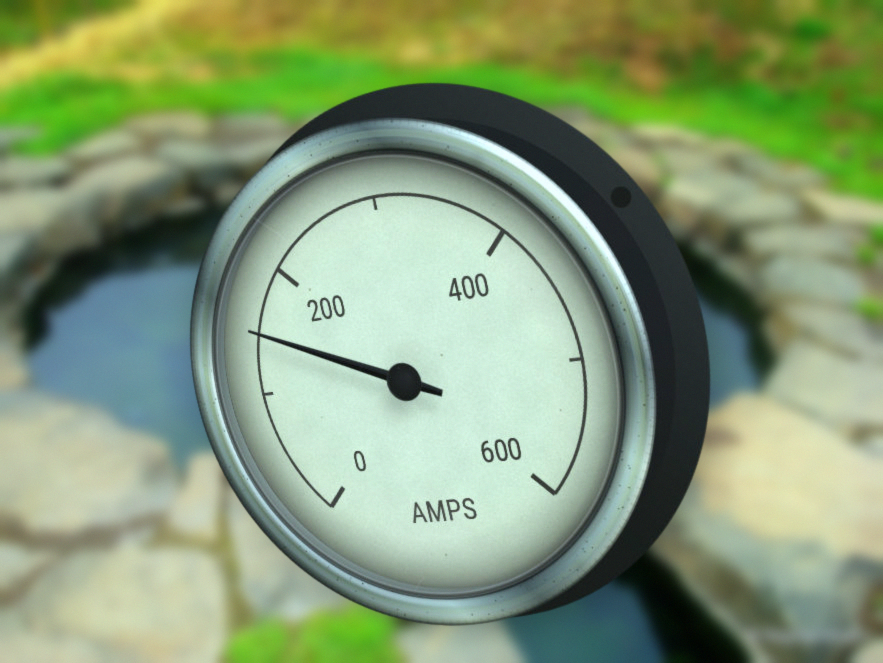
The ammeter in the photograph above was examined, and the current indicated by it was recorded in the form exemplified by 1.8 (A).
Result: 150 (A)
